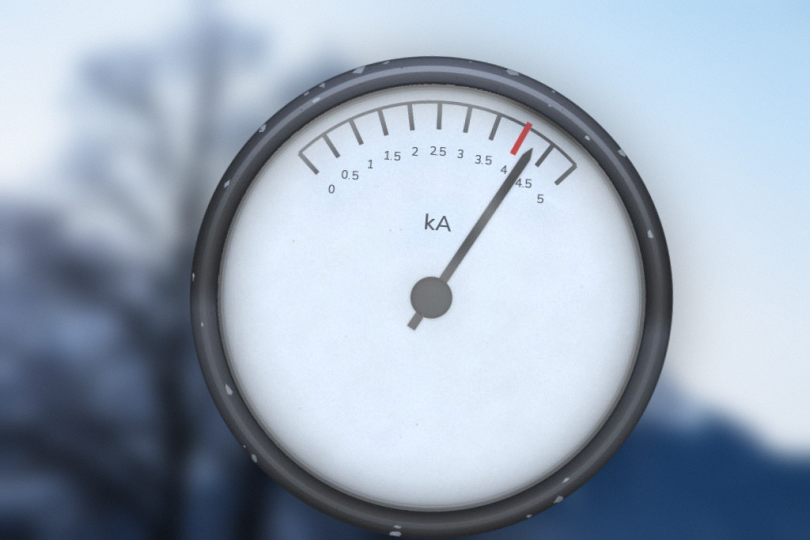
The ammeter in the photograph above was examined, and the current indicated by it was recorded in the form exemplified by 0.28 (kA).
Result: 4.25 (kA)
